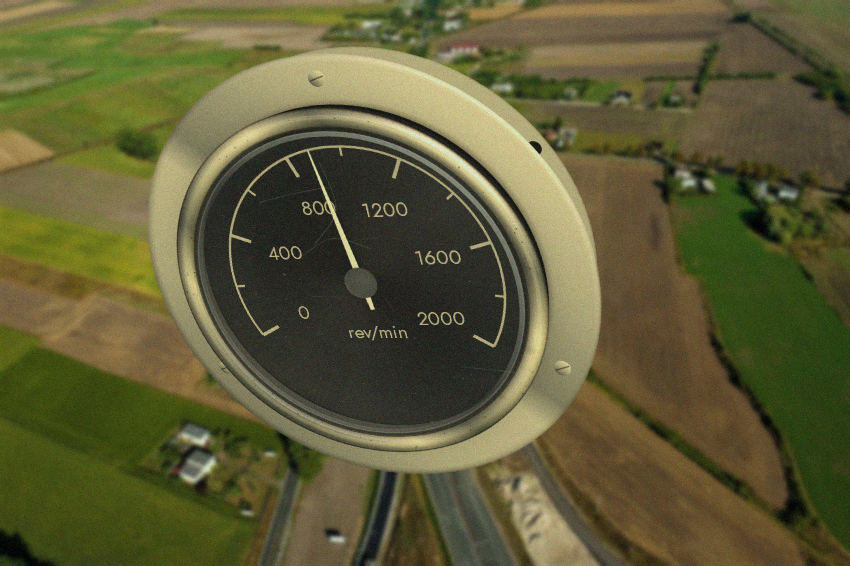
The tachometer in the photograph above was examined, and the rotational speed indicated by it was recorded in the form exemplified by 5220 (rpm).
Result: 900 (rpm)
